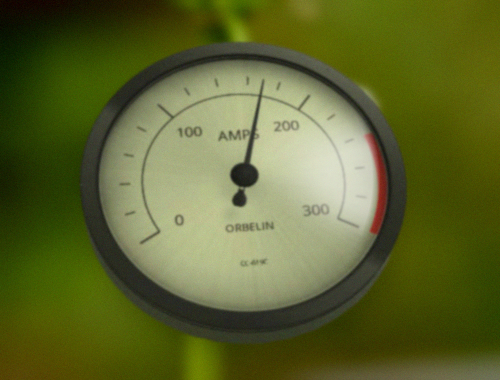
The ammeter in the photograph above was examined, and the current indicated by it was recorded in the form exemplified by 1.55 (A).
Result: 170 (A)
